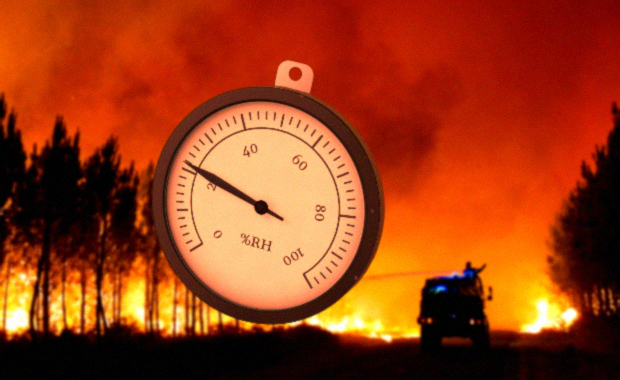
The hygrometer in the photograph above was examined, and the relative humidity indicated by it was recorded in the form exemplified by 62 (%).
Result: 22 (%)
